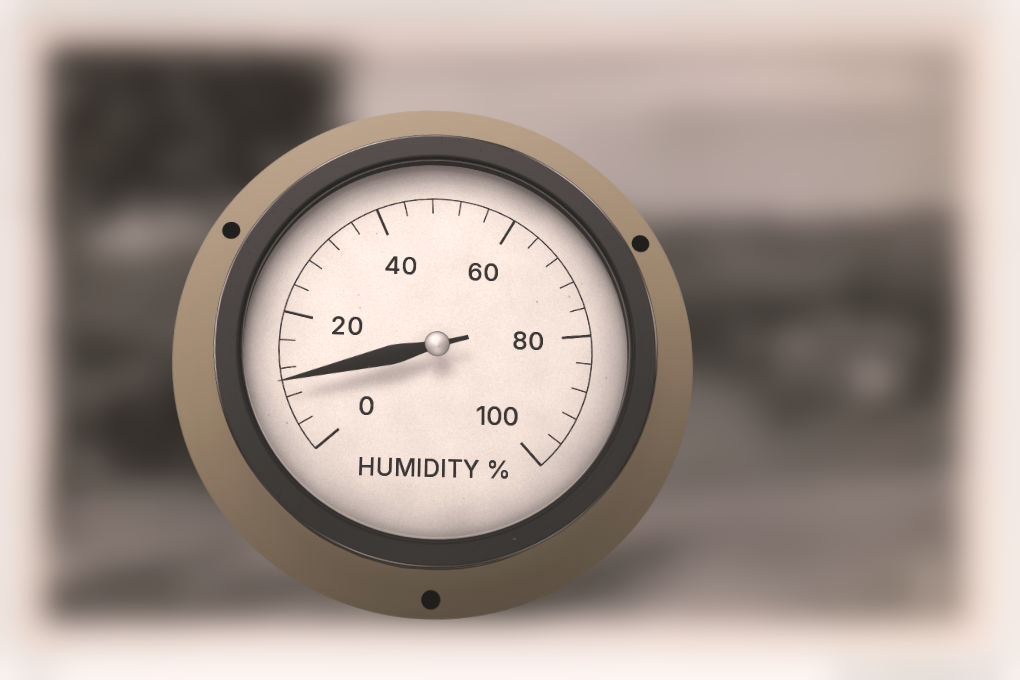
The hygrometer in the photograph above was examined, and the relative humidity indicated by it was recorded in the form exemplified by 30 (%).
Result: 10 (%)
